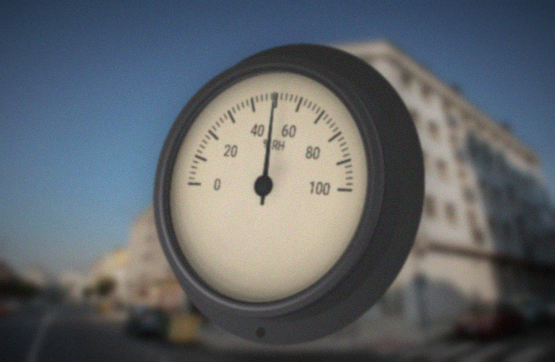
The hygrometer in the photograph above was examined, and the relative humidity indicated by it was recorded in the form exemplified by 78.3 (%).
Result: 50 (%)
